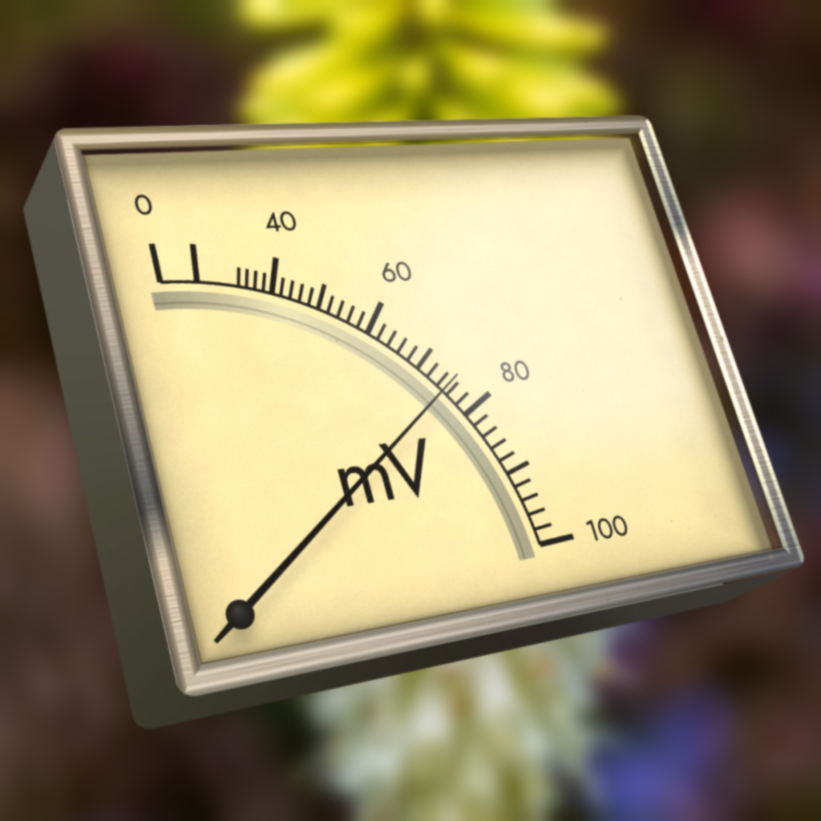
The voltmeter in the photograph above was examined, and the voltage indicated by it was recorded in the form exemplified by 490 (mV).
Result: 75 (mV)
